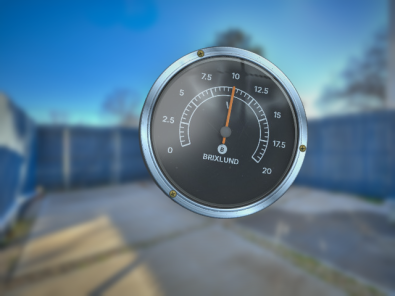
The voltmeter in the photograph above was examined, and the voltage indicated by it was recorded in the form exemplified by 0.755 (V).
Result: 10 (V)
